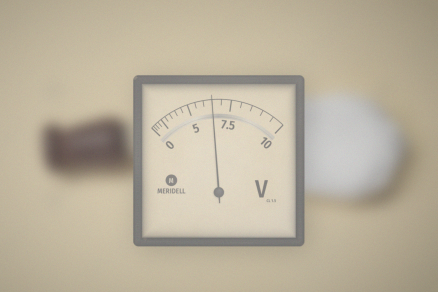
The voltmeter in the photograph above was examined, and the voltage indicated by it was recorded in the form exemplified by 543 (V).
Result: 6.5 (V)
